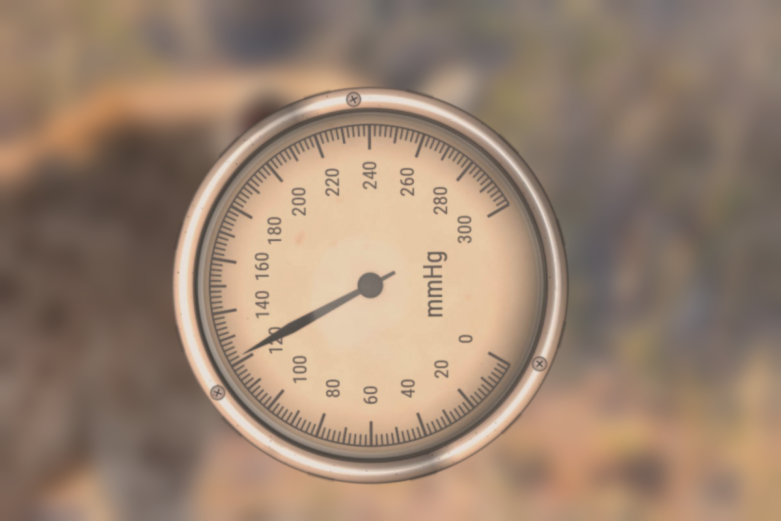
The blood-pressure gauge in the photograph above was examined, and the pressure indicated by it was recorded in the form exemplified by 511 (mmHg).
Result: 122 (mmHg)
